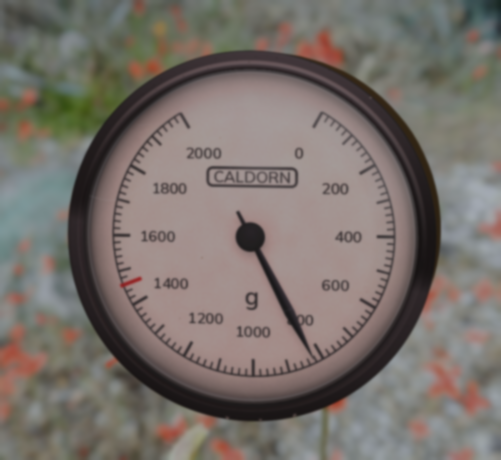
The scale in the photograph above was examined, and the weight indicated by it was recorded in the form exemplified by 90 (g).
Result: 820 (g)
